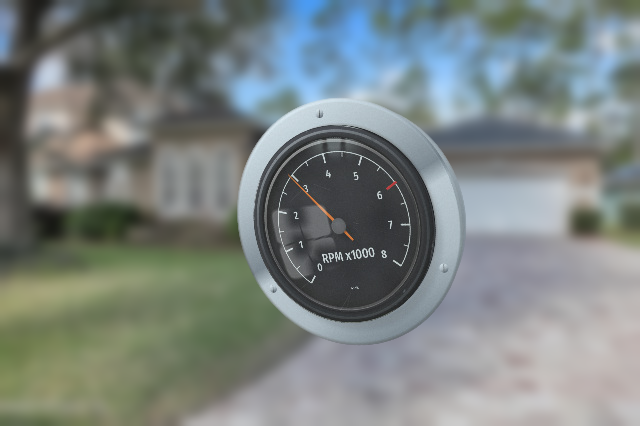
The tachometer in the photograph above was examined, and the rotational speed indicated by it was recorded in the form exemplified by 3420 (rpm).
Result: 3000 (rpm)
